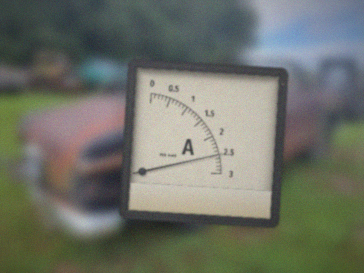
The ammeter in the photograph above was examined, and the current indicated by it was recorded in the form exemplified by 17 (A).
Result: 2.5 (A)
